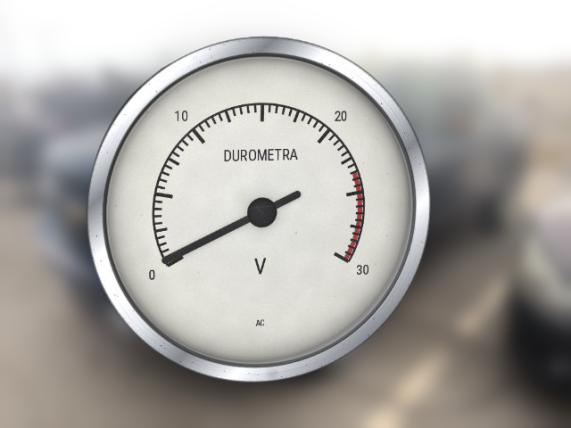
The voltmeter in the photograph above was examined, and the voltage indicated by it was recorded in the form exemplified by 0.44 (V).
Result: 0.5 (V)
